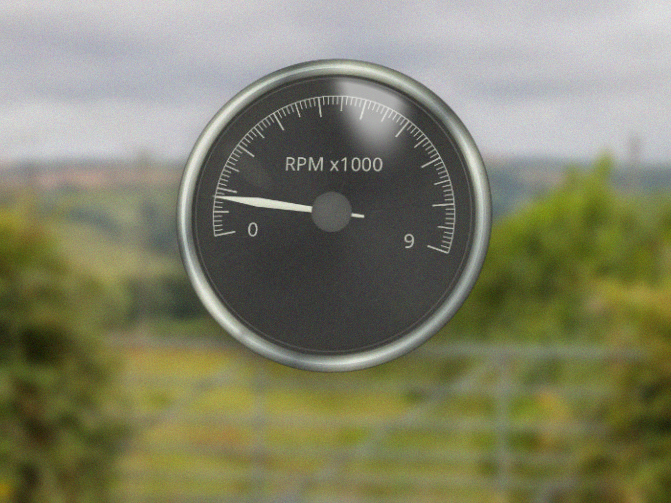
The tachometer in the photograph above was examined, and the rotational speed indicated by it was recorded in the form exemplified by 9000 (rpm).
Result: 800 (rpm)
